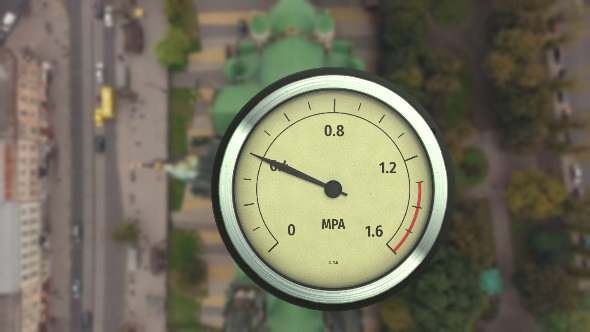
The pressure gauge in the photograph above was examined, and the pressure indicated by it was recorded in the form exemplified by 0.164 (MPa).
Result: 0.4 (MPa)
